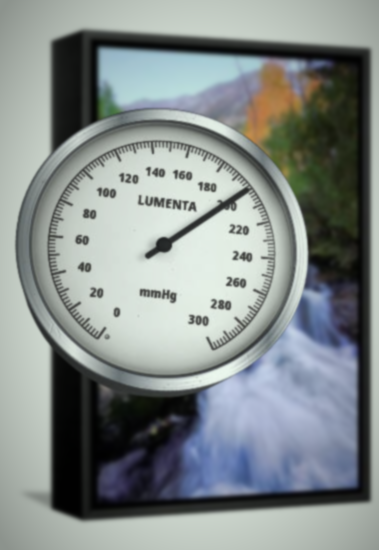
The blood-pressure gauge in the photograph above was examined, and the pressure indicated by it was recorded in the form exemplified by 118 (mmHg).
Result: 200 (mmHg)
